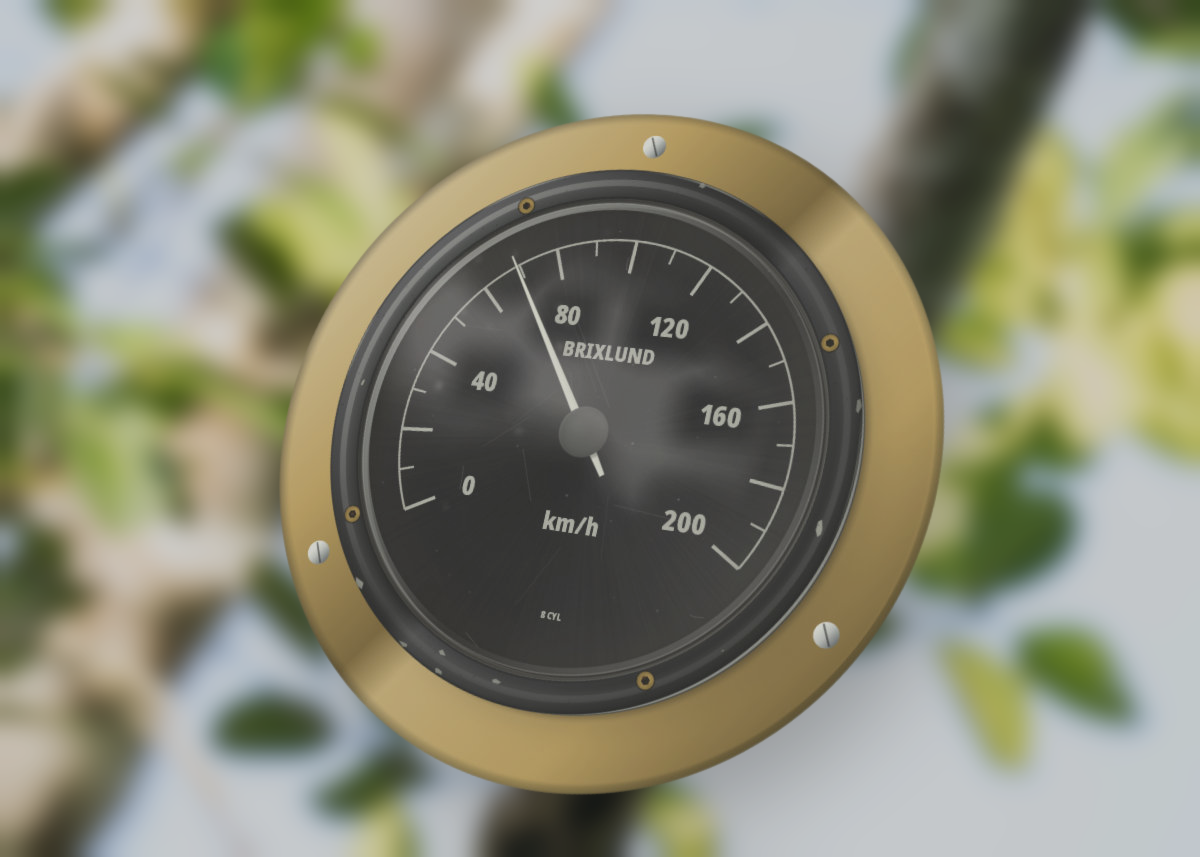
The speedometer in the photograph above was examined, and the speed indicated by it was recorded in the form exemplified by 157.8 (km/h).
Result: 70 (km/h)
